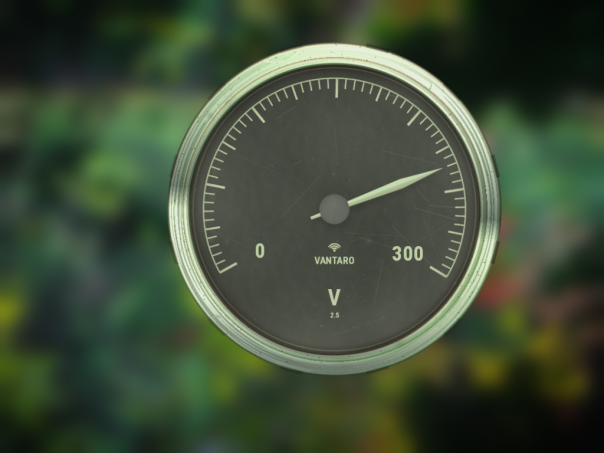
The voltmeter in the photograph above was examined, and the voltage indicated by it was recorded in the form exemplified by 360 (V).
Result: 235 (V)
